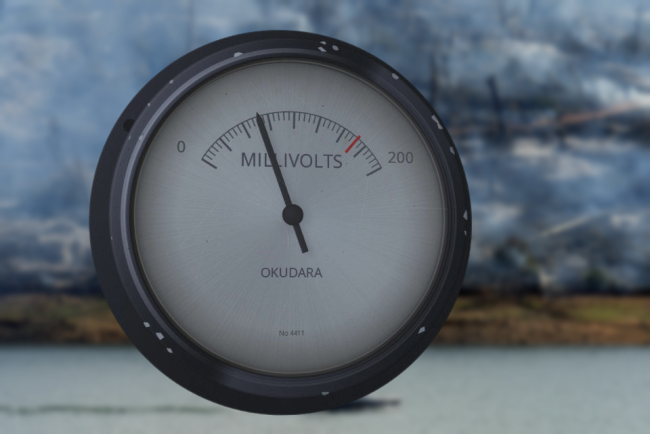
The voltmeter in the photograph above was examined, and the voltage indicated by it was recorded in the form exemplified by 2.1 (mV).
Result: 65 (mV)
